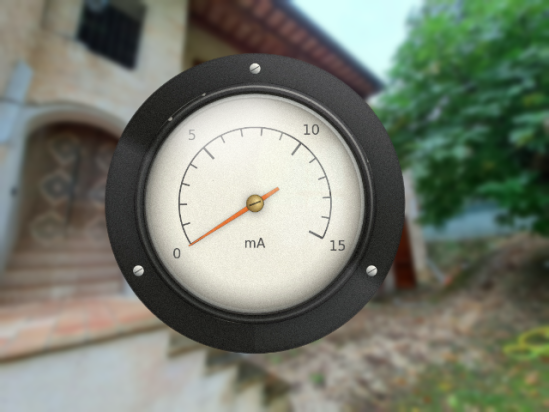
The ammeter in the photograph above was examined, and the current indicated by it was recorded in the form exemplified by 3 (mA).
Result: 0 (mA)
